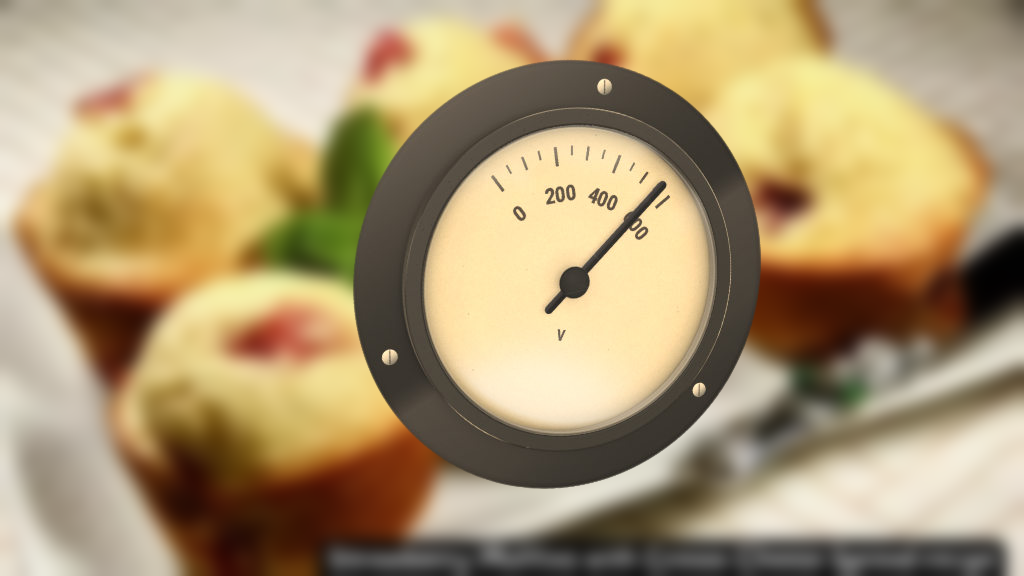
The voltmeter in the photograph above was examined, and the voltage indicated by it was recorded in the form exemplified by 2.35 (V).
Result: 550 (V)
